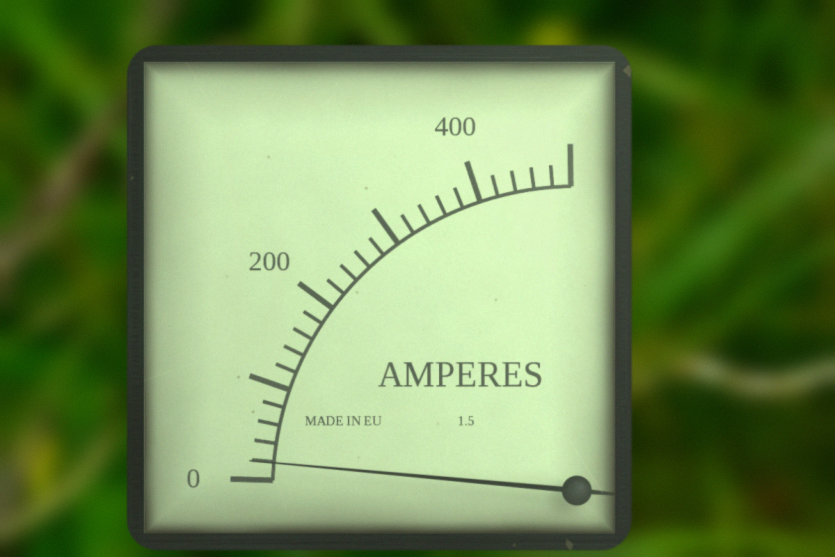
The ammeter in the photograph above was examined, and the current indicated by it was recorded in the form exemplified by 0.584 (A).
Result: 20 (A)
